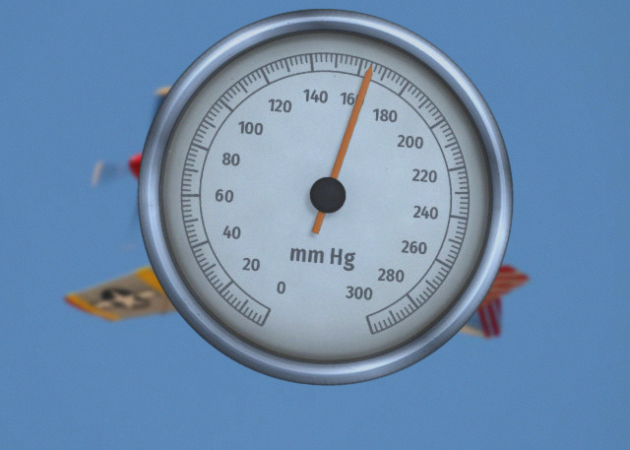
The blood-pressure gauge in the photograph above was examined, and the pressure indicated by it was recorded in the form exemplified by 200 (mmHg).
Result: 164 (mmHg)
